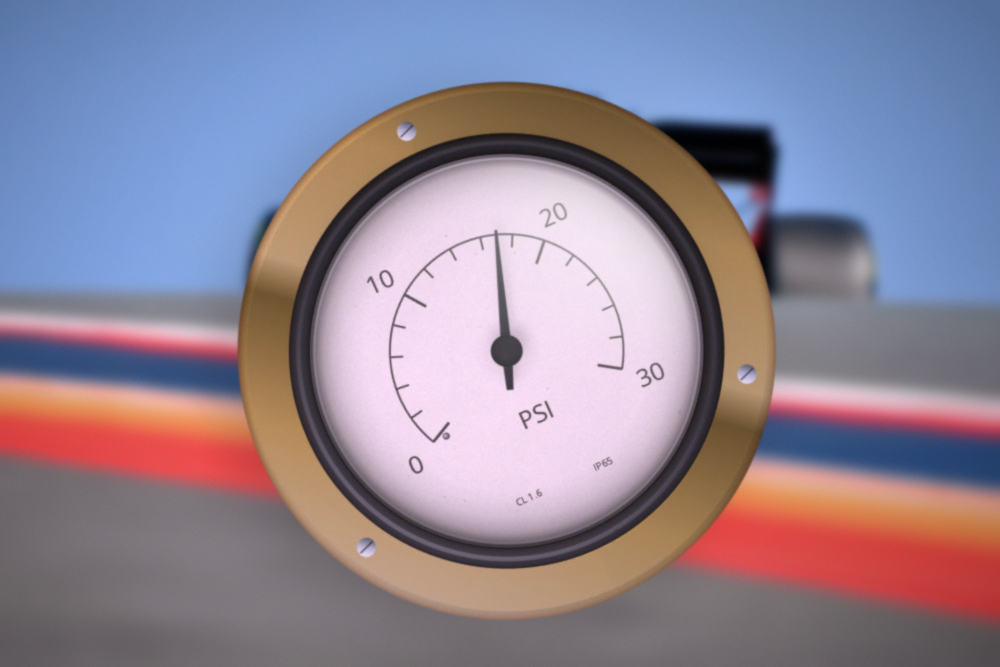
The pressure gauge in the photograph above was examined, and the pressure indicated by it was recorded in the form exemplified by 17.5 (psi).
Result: 17 (psi)
